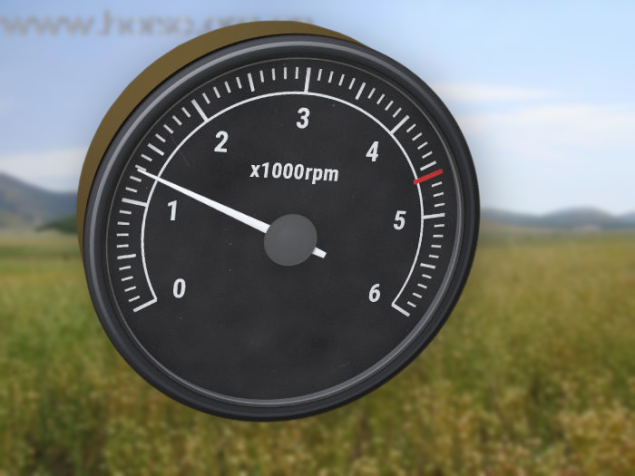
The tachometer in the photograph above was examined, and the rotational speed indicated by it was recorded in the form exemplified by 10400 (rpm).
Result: 1300 (rpm)
